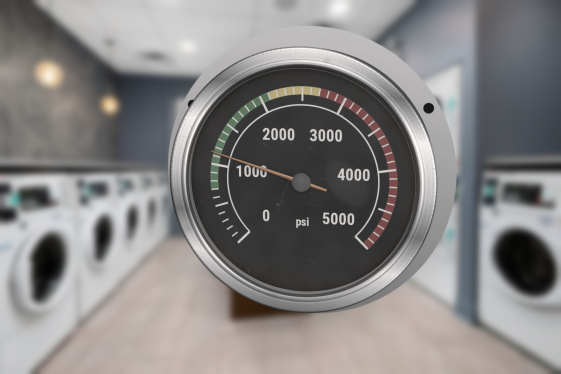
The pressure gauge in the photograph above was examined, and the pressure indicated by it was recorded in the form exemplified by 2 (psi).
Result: 1150 (psi)
